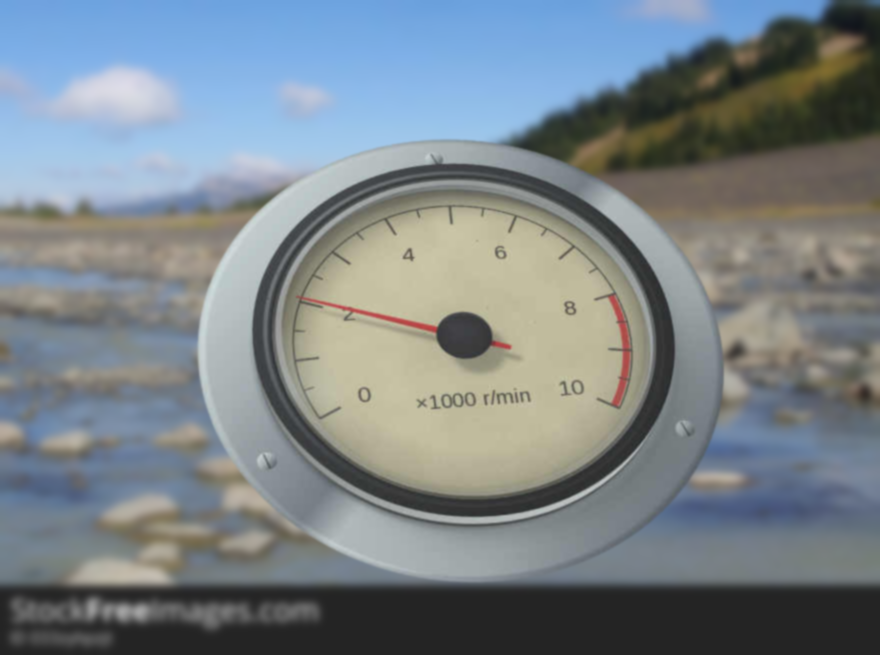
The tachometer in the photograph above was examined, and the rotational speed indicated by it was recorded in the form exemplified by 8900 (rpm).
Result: 2000 (rpm)
